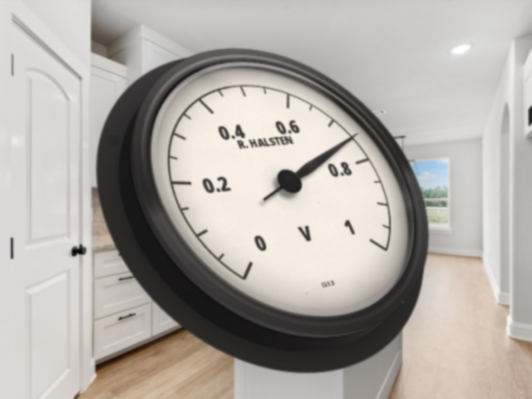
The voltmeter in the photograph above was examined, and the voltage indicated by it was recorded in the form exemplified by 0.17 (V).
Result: 0.75 (V)
